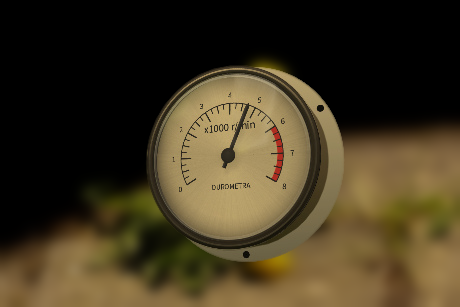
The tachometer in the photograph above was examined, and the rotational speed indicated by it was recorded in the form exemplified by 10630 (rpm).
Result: 4750 (rpm)
